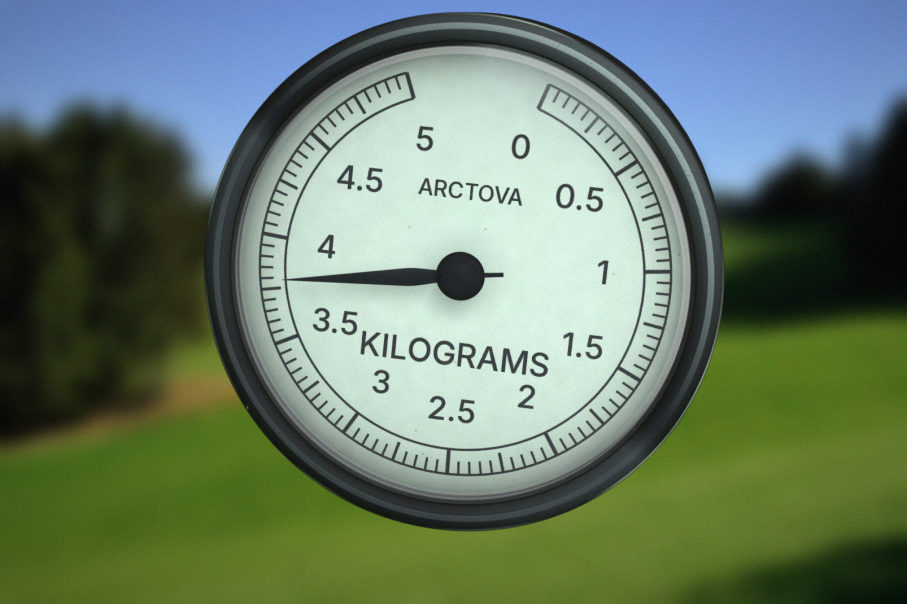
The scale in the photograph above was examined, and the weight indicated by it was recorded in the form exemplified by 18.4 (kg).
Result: 3.8 (kg)
